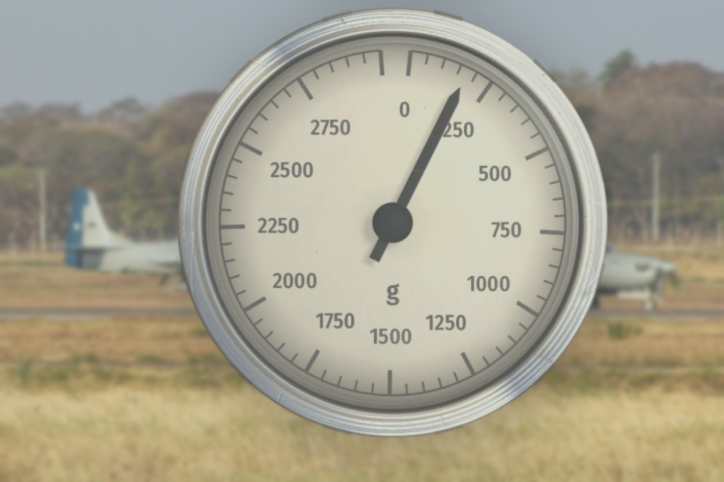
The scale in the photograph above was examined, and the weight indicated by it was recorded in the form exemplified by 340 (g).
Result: 175 (g)
